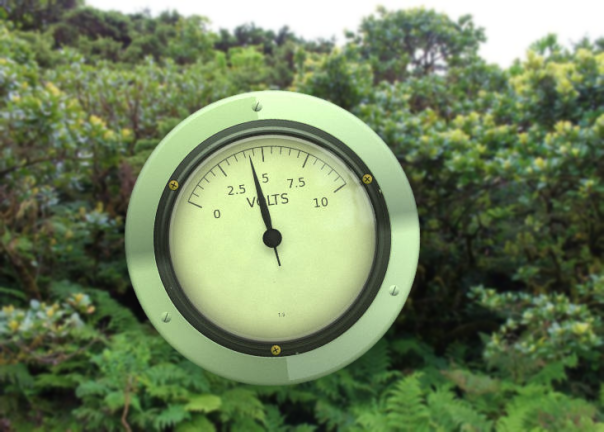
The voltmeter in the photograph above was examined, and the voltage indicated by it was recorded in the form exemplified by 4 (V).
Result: 4.25 (V)
